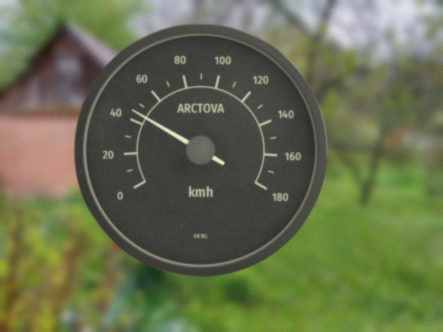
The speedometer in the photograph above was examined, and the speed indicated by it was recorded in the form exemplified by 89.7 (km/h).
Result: 45 (km/h)
